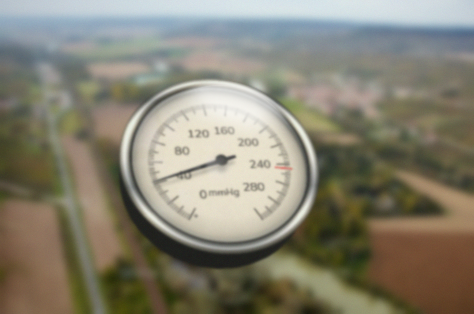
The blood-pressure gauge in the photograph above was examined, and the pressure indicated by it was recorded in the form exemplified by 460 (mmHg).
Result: 40 (mmHg)
